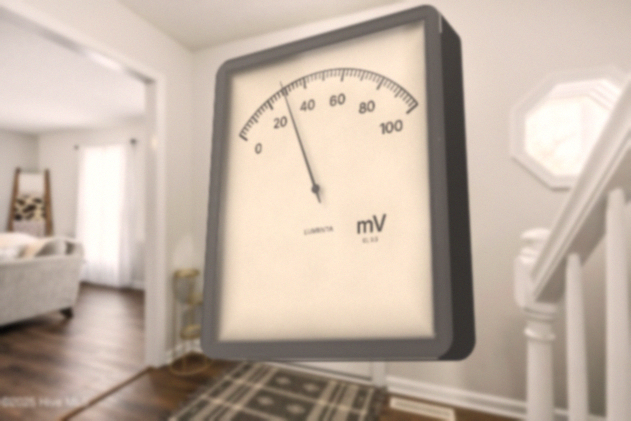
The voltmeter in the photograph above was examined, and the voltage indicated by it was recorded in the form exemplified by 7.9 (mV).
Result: 30 (mV)
